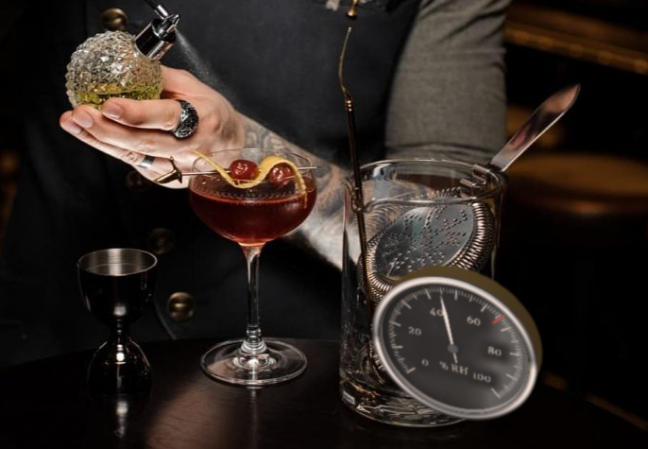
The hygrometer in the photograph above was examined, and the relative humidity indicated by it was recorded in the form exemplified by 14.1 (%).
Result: 45 (%)
